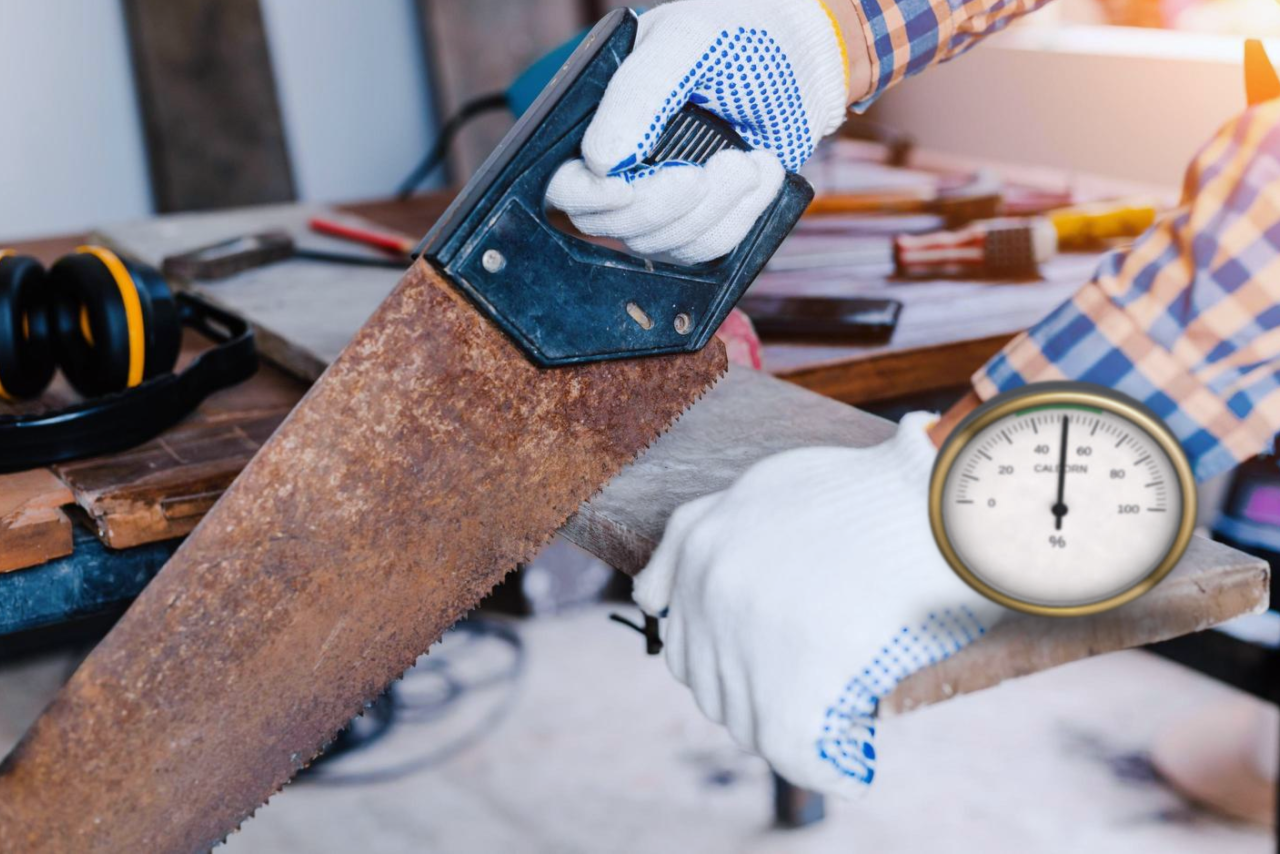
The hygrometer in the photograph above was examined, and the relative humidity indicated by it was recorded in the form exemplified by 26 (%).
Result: 50 (%)
